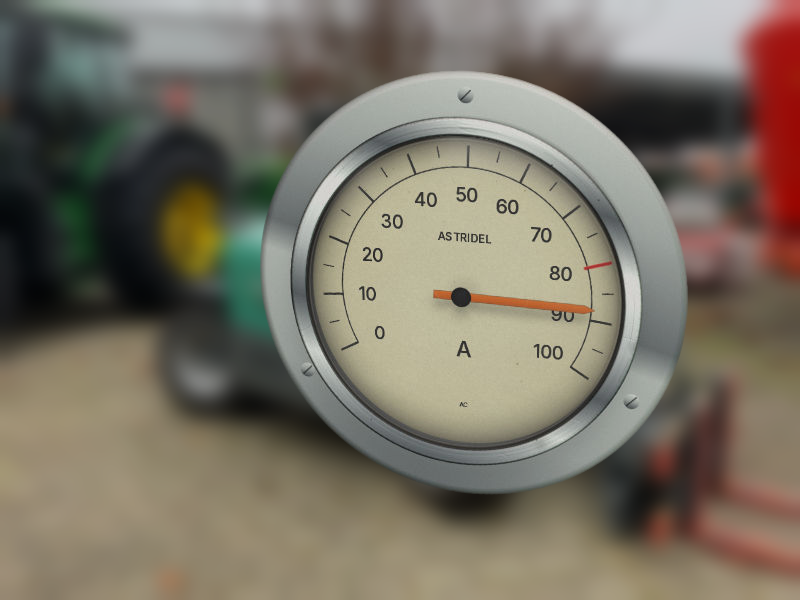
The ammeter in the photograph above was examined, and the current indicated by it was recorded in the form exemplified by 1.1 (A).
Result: 87.5 (A)
